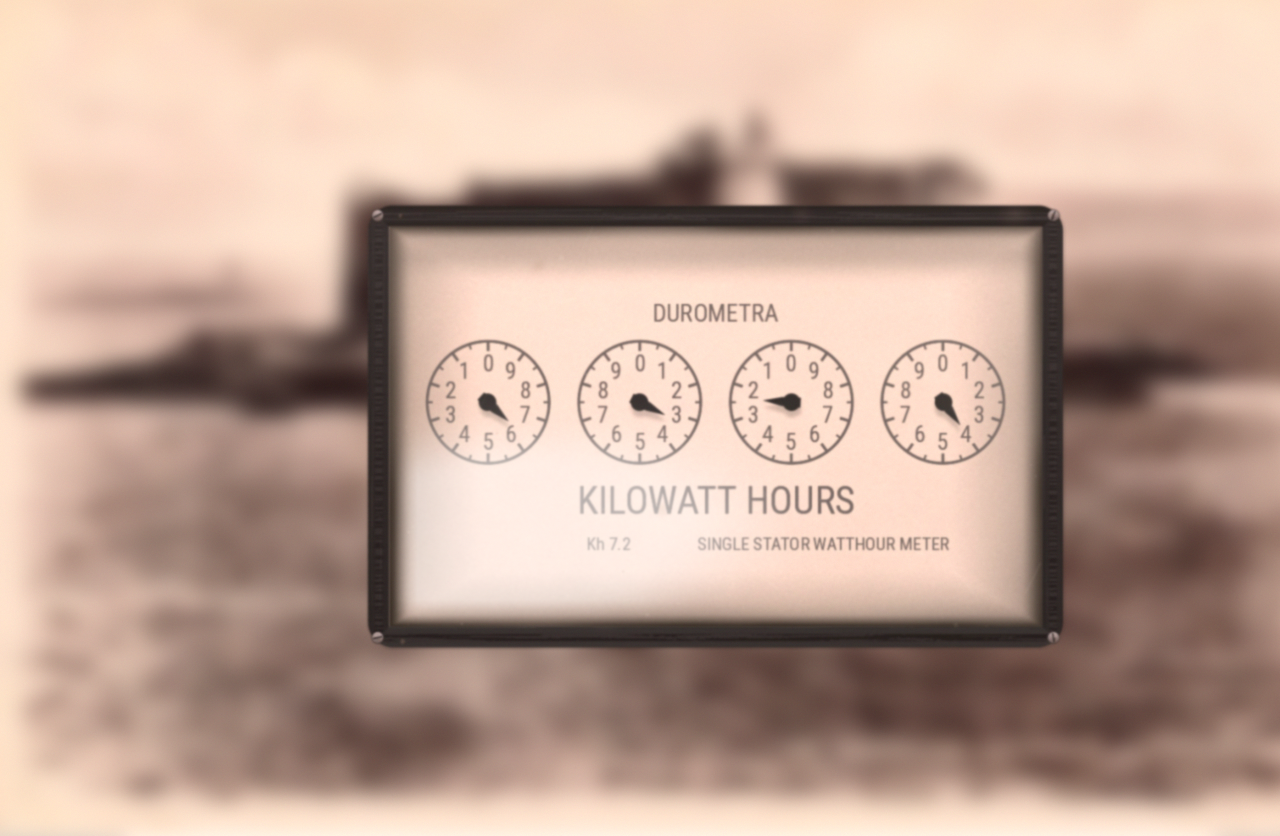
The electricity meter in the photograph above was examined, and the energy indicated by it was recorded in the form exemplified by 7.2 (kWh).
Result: 6324 (kWh)
